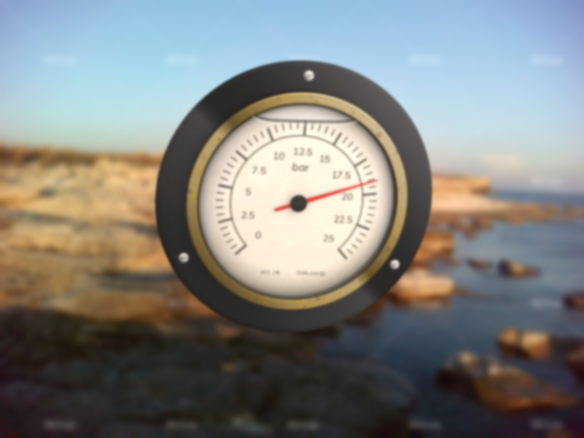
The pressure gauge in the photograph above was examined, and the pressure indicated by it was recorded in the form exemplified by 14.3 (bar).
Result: 19 (bar)
